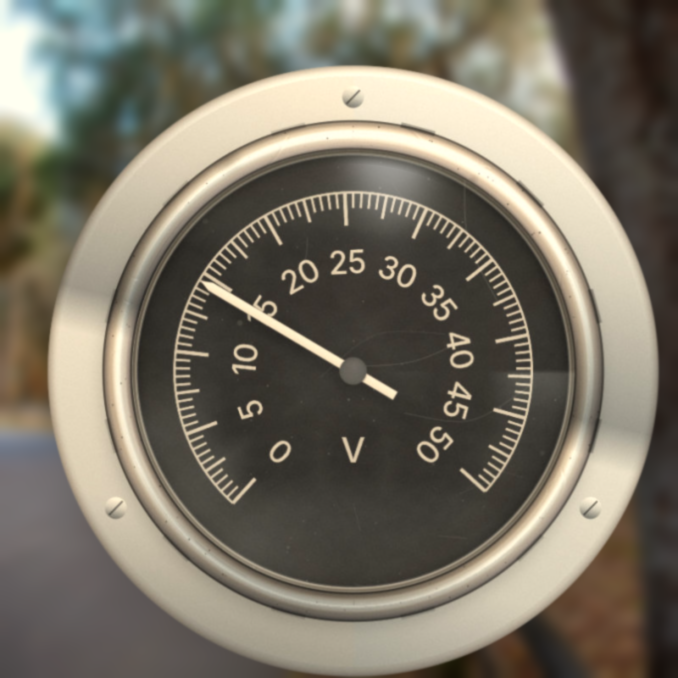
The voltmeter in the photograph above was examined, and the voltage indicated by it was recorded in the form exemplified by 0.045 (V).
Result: 14.5 (V)
